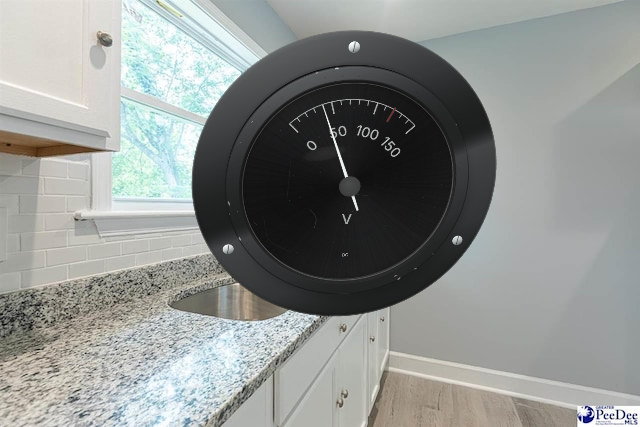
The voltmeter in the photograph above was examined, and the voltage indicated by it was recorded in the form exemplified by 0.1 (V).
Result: 40 (V)
